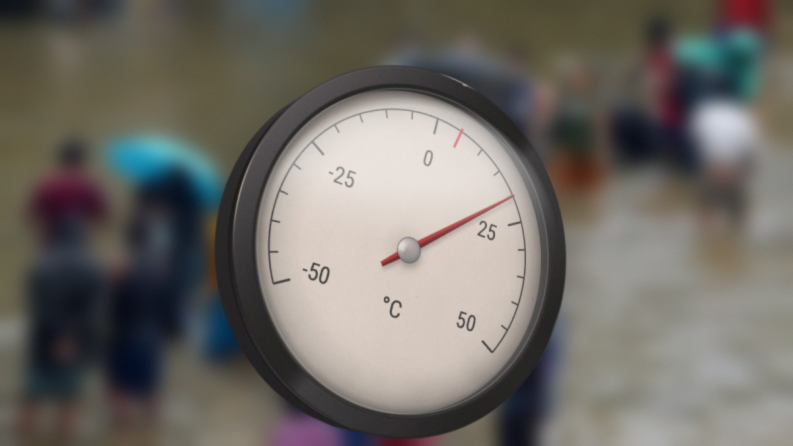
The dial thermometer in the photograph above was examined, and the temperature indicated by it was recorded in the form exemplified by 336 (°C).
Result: 20 (°C)
